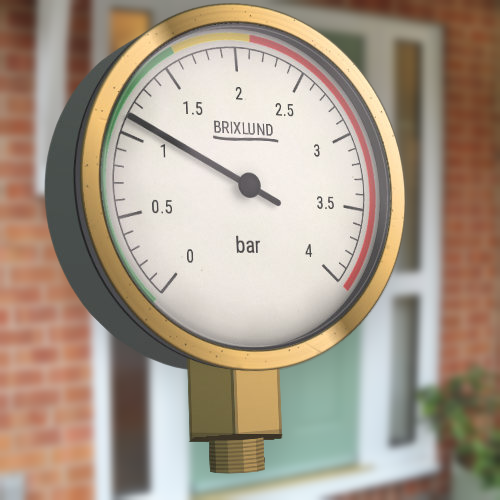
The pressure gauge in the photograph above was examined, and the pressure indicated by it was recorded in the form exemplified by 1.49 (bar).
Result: 1.1 (bar)
